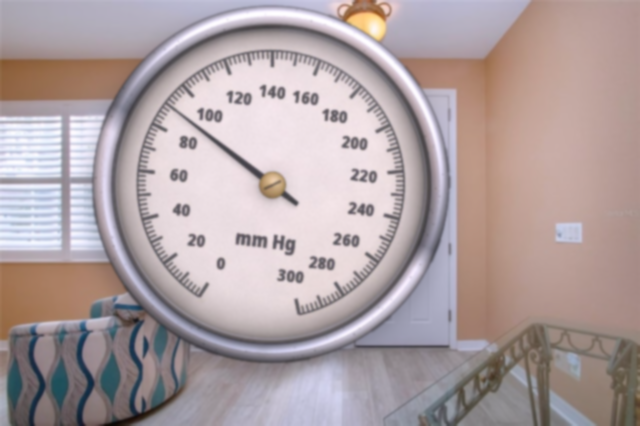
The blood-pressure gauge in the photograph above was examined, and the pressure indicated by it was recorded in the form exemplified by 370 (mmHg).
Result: 90 (mmHg)
